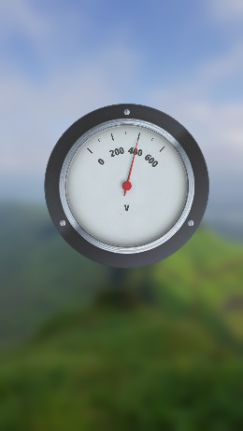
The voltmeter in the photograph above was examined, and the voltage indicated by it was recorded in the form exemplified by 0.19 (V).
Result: 400 (V)
